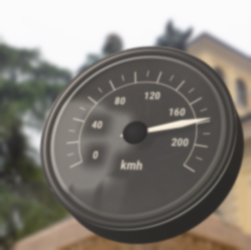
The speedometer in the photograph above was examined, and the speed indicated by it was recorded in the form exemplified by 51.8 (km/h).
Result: 180 (km/h)
